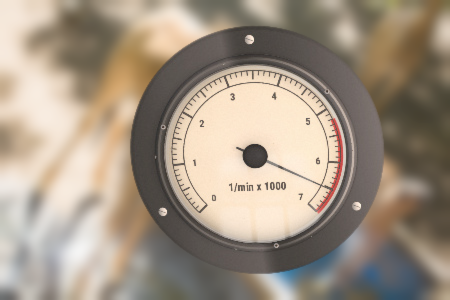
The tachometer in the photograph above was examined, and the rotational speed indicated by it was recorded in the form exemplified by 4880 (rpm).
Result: 6500 (rpm)
